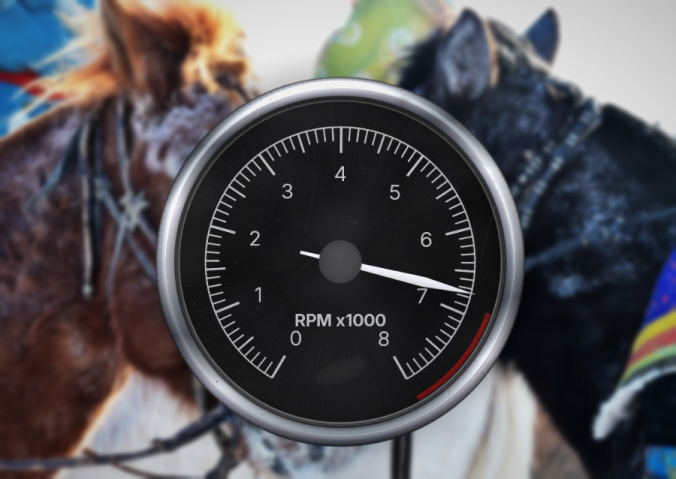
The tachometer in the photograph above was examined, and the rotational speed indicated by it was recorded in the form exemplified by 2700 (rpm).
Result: 6750 (rpm)
